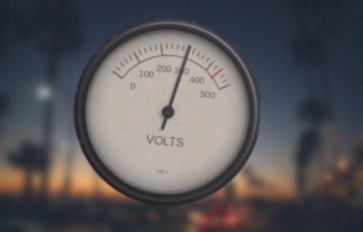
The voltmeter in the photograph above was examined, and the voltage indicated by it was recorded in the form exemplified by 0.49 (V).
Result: 300 (V)
